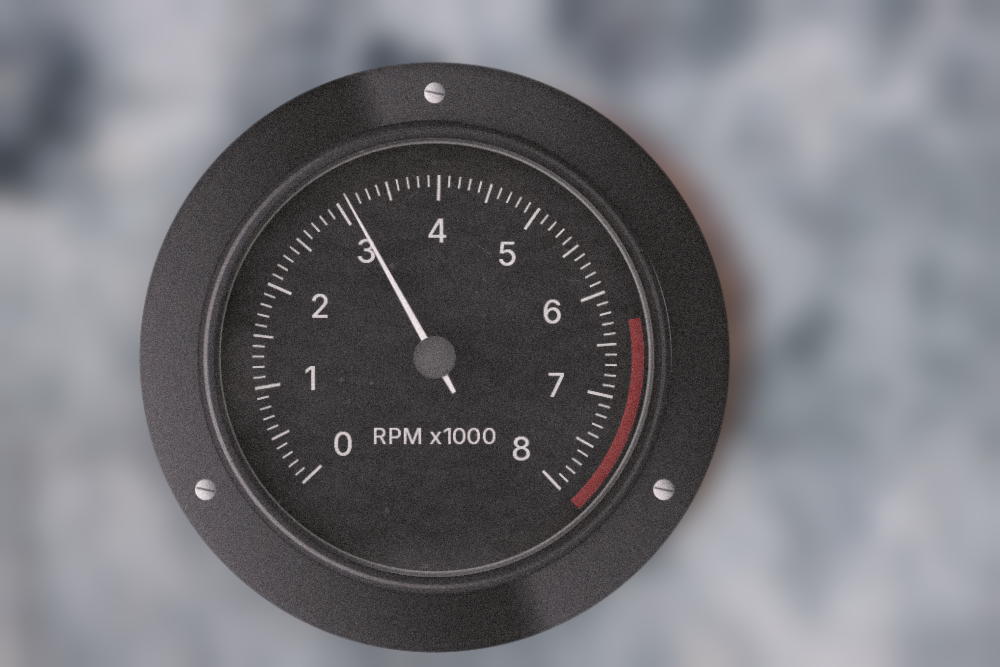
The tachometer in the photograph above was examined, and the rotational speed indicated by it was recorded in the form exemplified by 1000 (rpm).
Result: 3100 (rpm)
